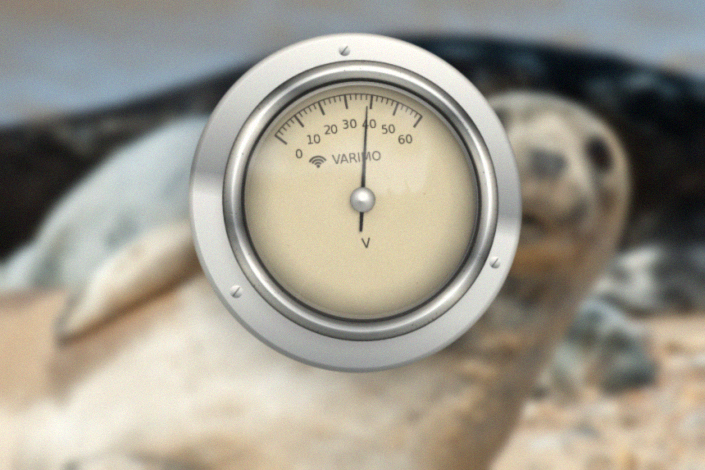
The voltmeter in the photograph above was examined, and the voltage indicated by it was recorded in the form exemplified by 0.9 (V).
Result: 38 (V)
